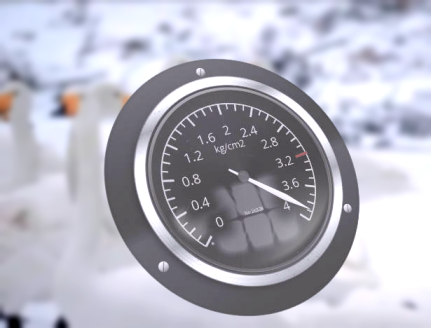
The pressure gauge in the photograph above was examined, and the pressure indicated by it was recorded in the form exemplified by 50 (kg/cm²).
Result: 3.9 (kg/cm²)
